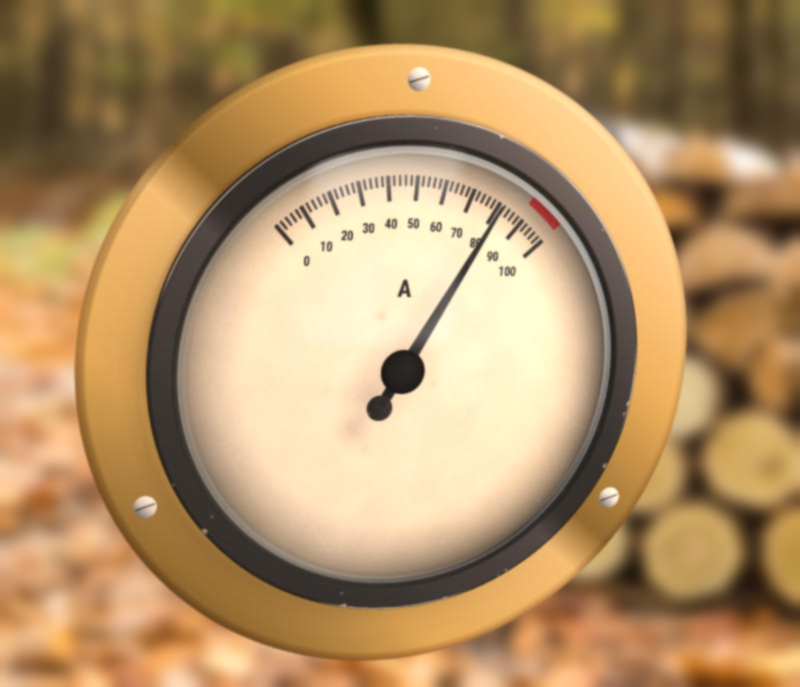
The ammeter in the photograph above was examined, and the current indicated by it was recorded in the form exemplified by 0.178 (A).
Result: 80 (A)
